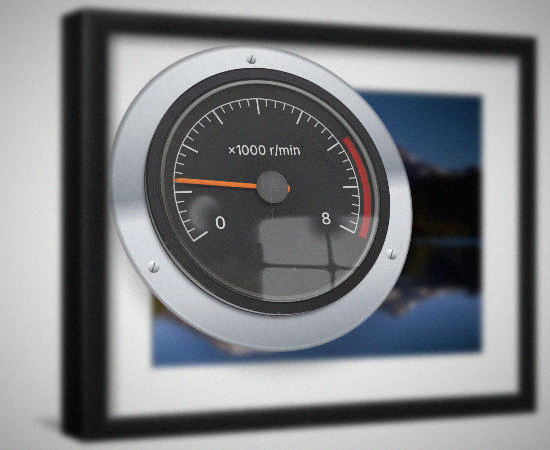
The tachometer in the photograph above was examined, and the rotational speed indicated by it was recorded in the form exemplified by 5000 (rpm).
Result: 1200 (rpm)
